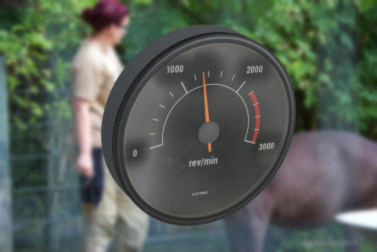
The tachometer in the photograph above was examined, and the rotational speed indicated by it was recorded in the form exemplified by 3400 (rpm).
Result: 1300 (rpm)
